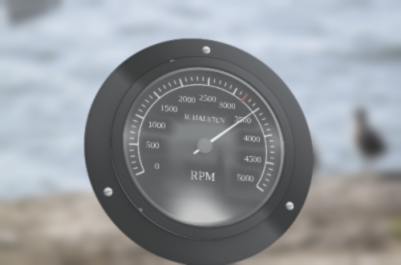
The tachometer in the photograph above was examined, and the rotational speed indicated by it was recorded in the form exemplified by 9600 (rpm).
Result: 3500 (rpm)
